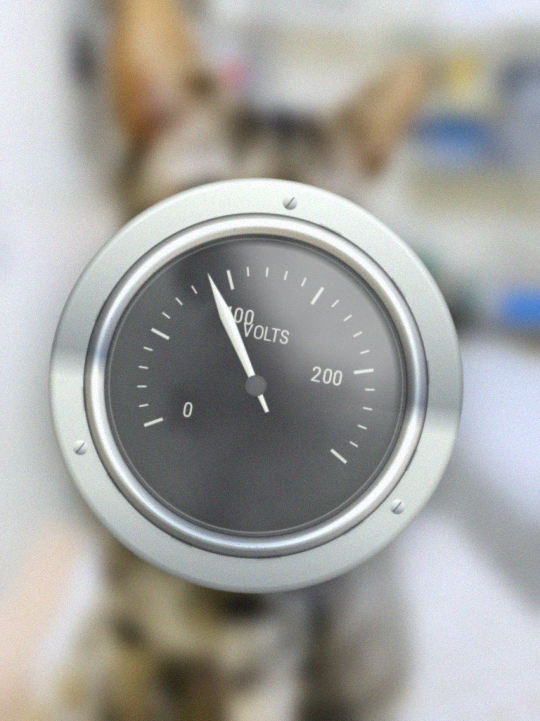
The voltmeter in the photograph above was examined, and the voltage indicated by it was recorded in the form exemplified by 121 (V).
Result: 90 (V)
